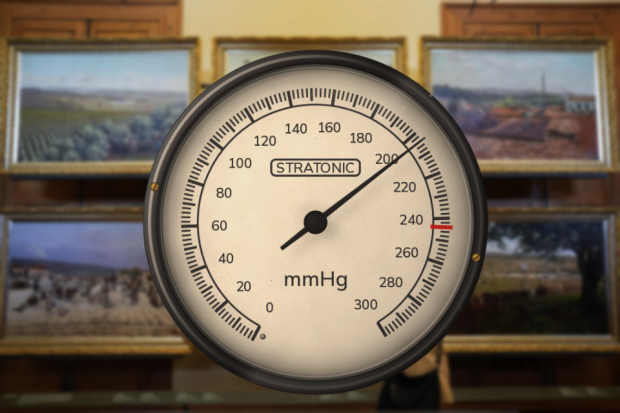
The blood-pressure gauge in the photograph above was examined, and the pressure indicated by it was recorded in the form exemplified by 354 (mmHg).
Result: 204 (mmHg)
